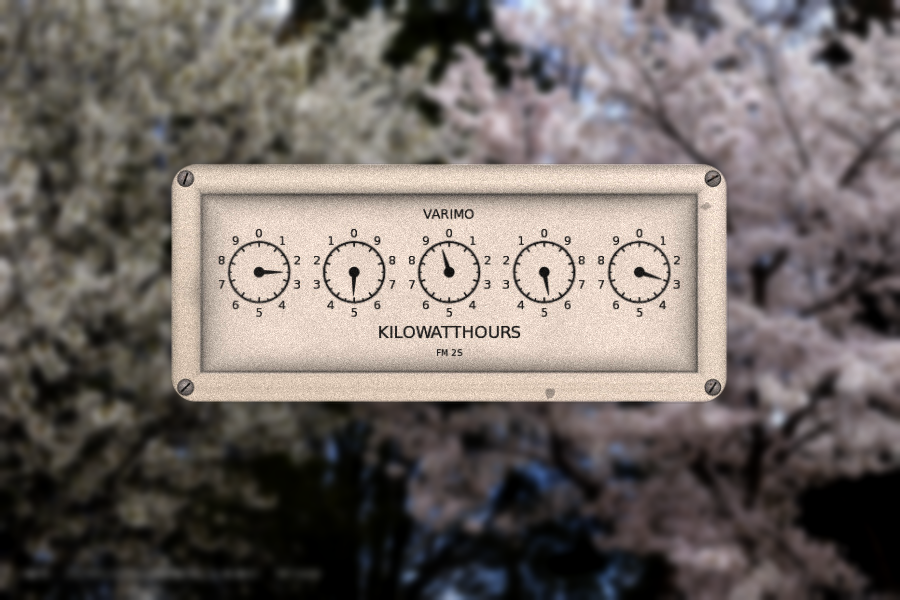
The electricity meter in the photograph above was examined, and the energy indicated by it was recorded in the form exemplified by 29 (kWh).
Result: 24953 (kWh)
